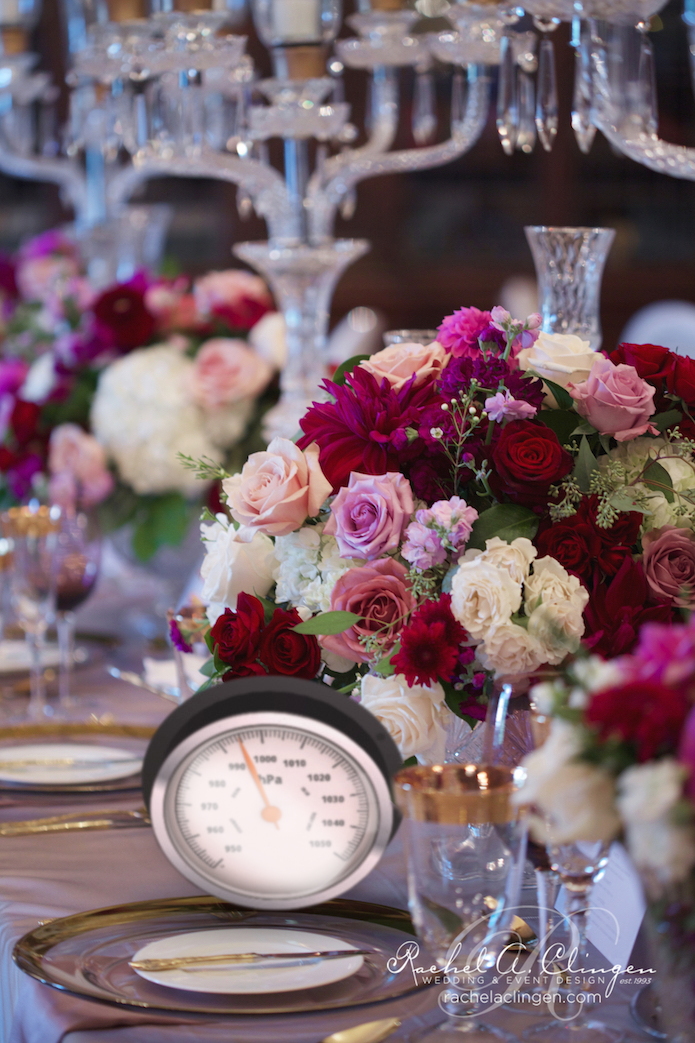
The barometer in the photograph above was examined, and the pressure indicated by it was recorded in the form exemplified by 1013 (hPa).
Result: 995 (hPa)
